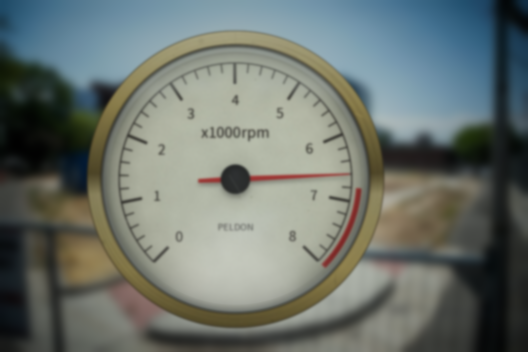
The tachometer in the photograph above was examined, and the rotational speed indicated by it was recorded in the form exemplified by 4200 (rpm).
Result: 6600 (rpm)
